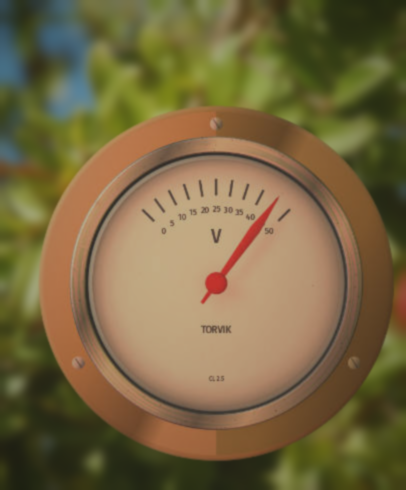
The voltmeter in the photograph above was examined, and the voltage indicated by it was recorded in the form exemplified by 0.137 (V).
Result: 45 (V)
